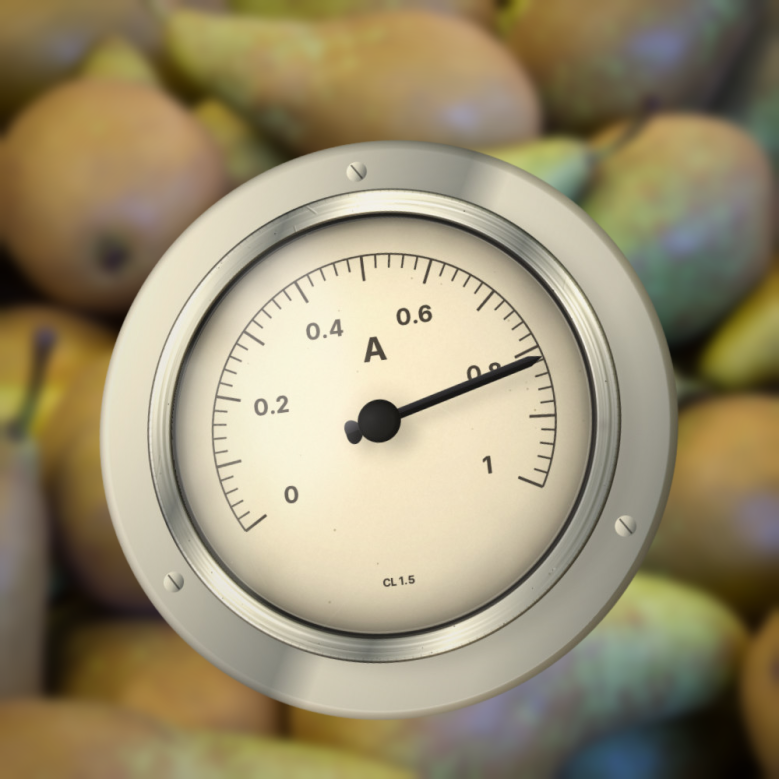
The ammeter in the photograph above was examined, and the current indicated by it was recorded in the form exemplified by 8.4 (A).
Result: 0.82 (A)
